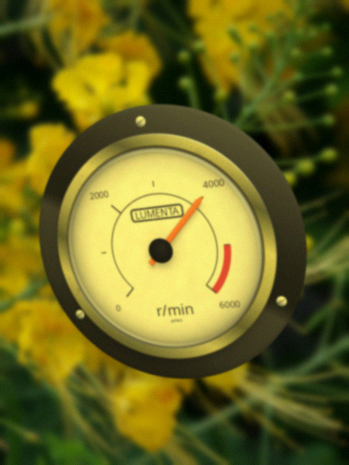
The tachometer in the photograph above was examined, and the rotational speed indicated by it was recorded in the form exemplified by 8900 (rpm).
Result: 4000 (rpm)
